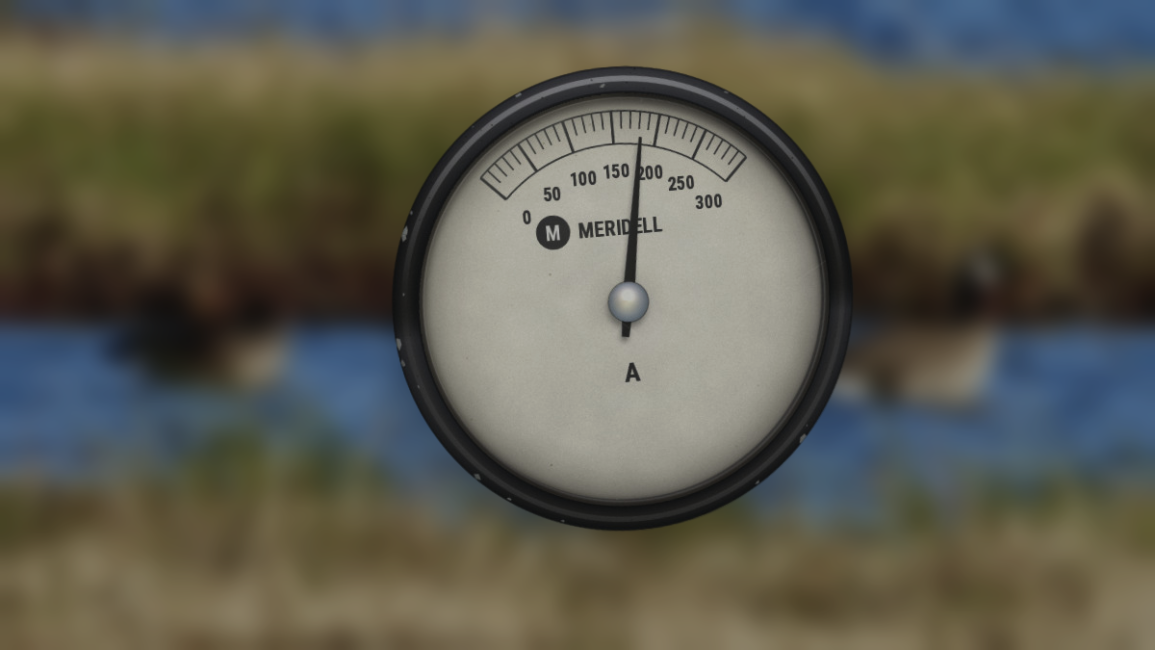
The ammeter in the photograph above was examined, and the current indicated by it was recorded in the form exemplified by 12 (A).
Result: 180 (A)
